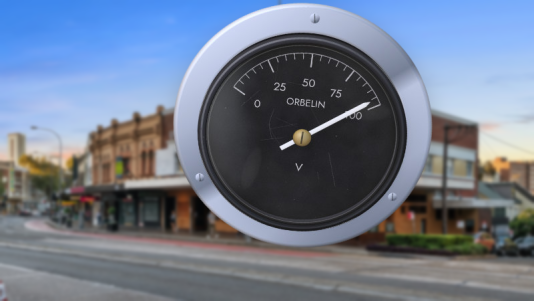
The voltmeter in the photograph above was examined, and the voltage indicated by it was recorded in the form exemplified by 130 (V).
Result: 95 (V)
